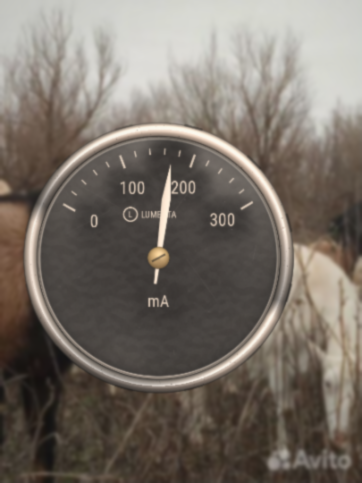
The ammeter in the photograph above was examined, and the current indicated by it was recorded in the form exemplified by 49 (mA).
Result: 170 (mA)
